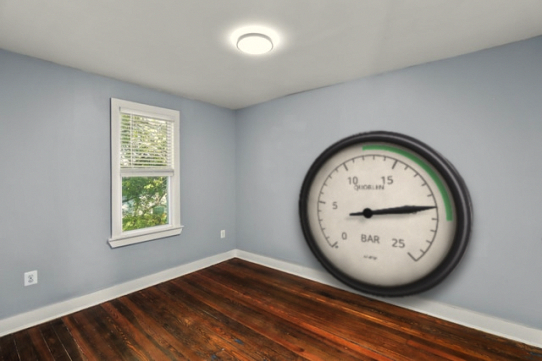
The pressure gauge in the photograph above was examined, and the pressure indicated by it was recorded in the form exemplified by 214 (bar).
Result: 20 (bar)
